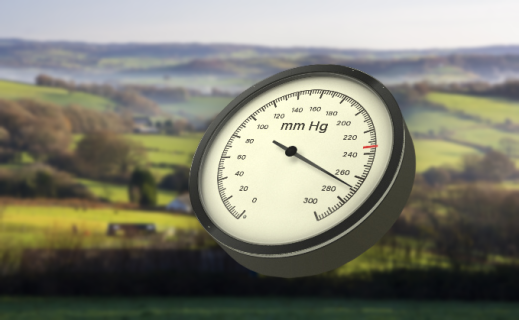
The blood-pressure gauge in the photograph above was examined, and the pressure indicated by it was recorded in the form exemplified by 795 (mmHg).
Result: 270 (mmHg)
